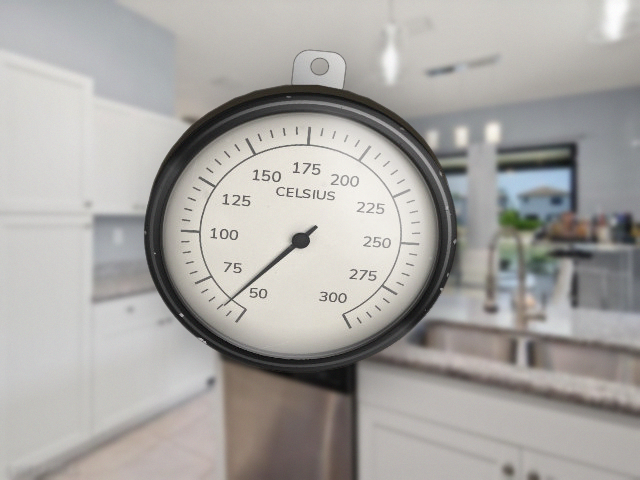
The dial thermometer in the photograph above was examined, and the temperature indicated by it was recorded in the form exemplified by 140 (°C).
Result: 60 (°C)
